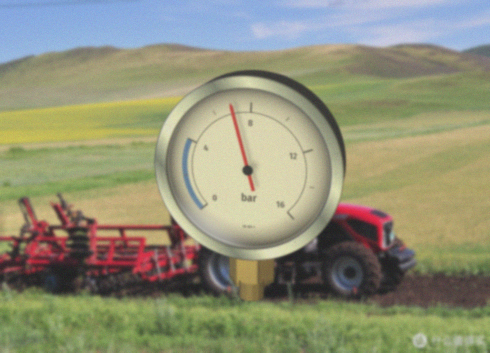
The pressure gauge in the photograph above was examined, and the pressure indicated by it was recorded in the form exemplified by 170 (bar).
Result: 7 (bar)
